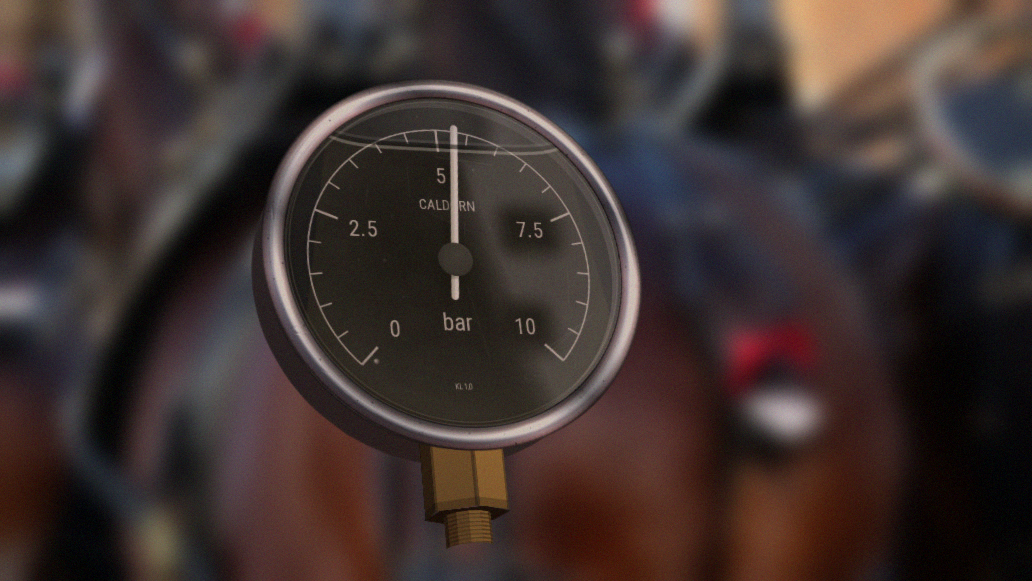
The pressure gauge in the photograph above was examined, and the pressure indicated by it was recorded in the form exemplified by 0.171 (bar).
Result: 5.25 (bar)
